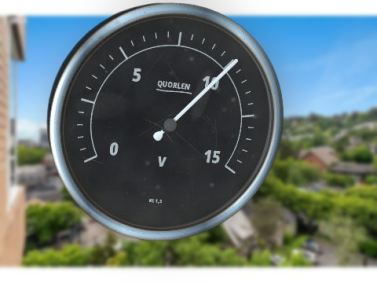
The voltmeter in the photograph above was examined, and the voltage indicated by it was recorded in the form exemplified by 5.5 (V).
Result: 10 (V)
